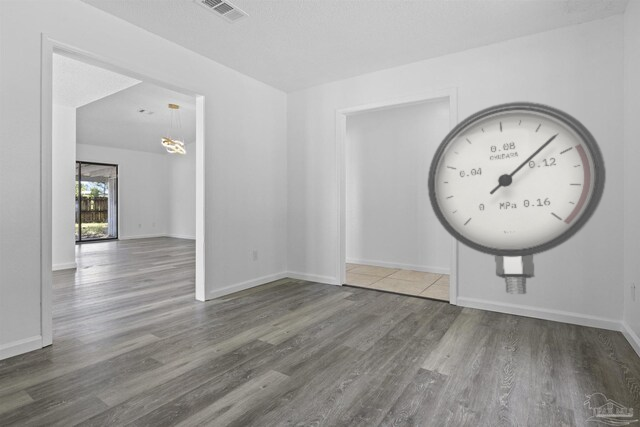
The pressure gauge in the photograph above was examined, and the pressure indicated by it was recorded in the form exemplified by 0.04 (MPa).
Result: 0.11 (MPa)
